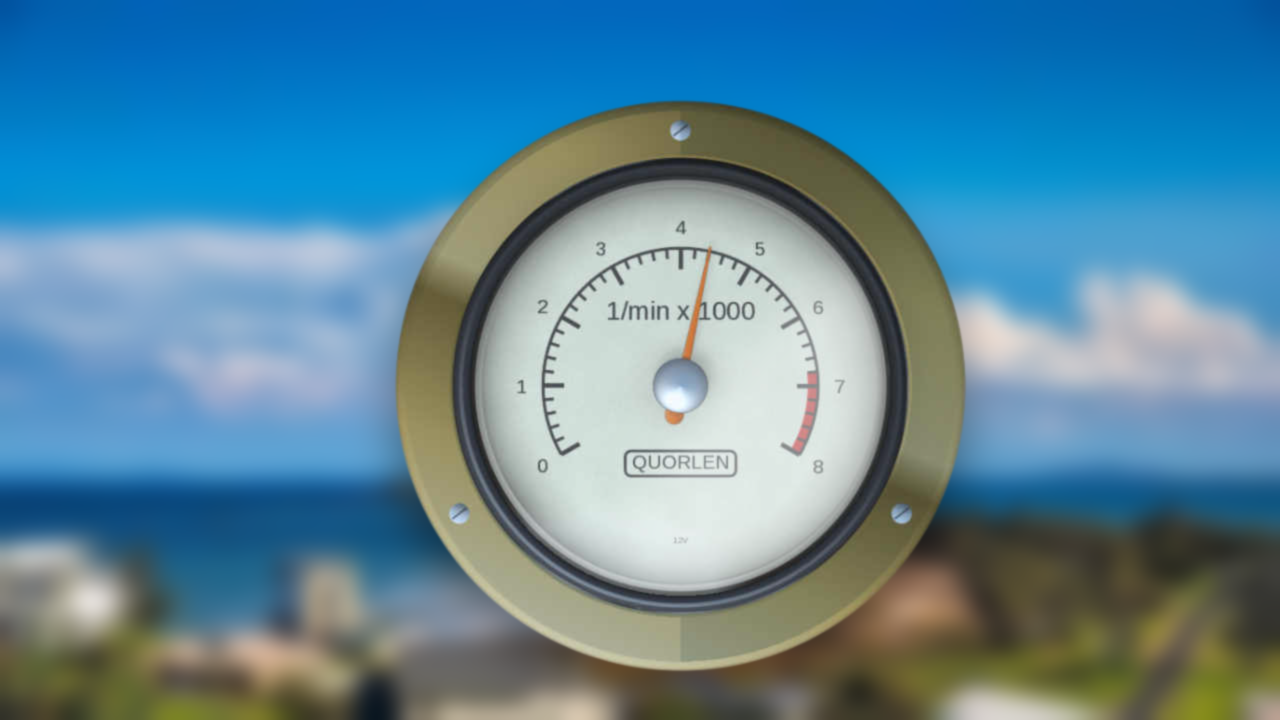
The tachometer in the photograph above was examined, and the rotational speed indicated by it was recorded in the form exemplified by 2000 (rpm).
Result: 4400 (rpm)
